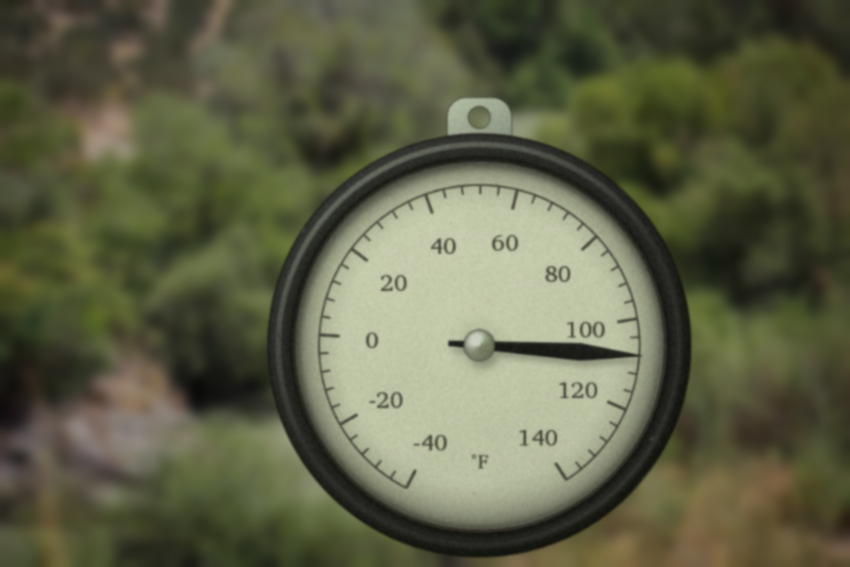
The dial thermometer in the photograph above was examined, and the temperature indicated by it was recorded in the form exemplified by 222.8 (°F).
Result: 108 (°F)
